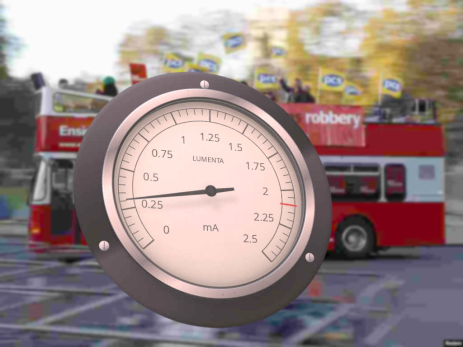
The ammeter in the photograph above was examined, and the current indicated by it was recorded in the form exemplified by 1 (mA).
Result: 0.3 (mA)
